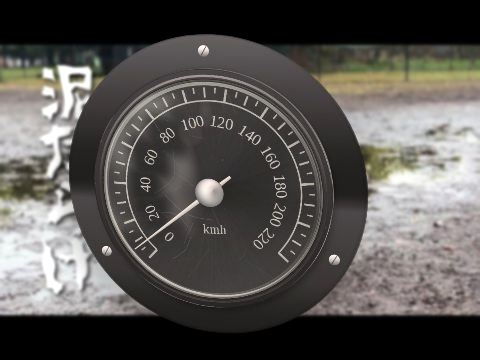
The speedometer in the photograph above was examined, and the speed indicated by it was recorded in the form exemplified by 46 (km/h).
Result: 7.5 (km/h)
